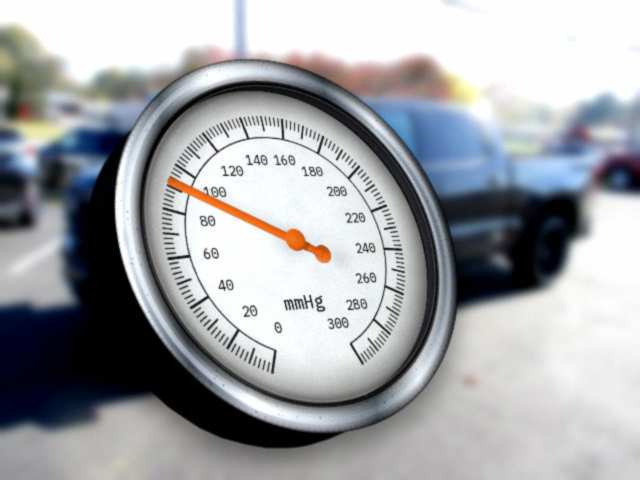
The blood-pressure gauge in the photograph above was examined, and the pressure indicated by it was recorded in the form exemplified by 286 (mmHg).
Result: 90 (mmHg)
